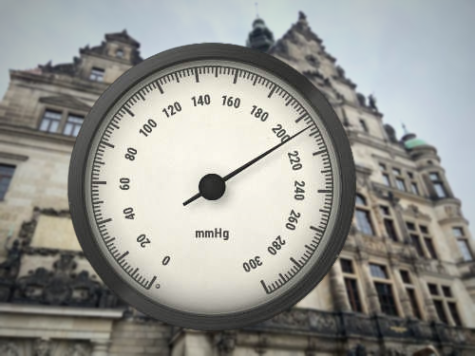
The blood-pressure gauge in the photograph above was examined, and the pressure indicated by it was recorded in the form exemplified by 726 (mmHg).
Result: 206 (mmHg)
